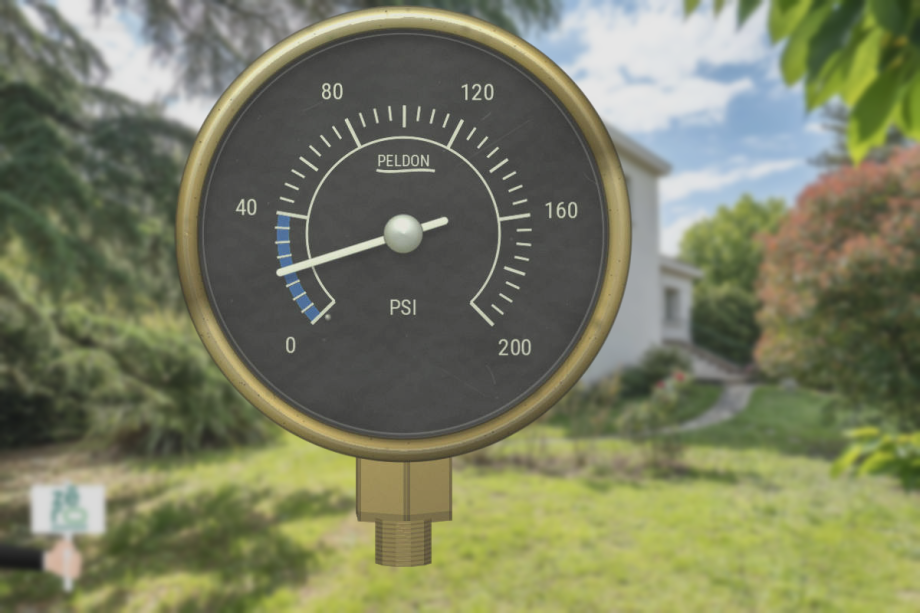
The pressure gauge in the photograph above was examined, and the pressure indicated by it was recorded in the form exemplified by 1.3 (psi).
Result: 20 (psi)
